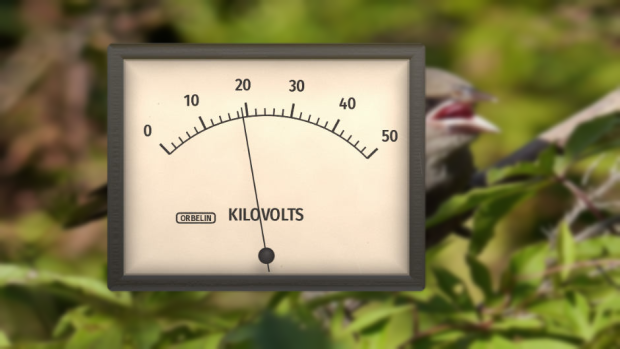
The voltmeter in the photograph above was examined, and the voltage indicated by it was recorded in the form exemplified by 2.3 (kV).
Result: 19 (kV)
